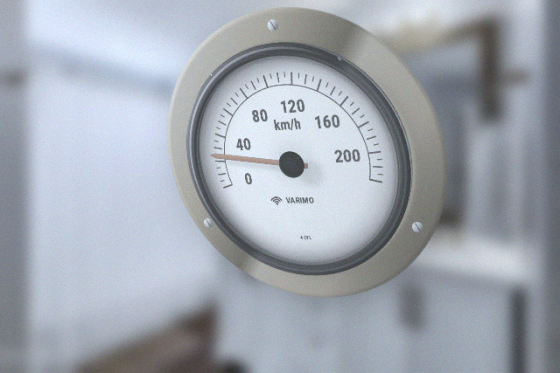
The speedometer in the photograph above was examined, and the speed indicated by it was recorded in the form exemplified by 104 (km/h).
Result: 25 (km/h)
